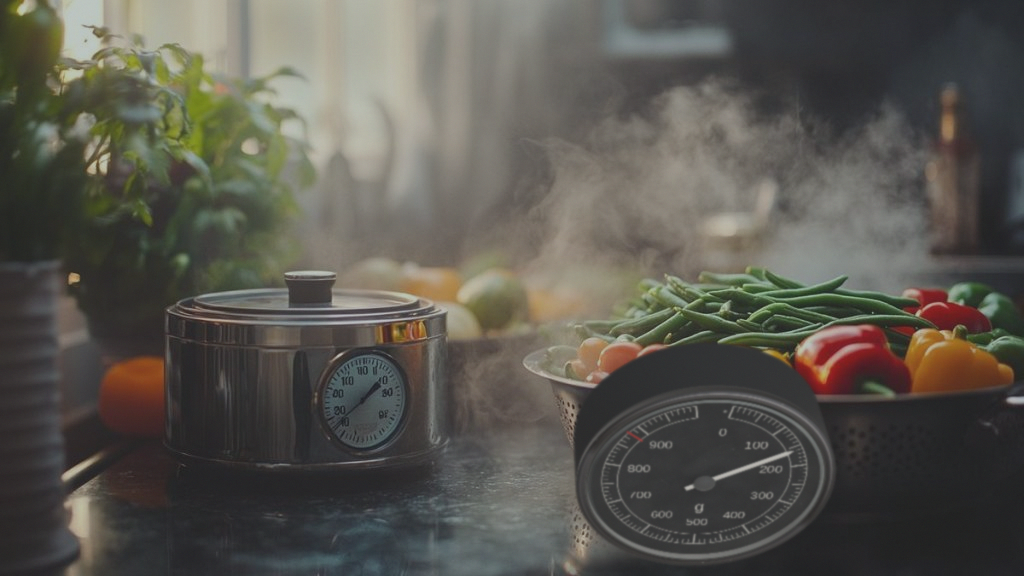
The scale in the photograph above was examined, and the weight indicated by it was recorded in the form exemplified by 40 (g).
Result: 150 (g)
